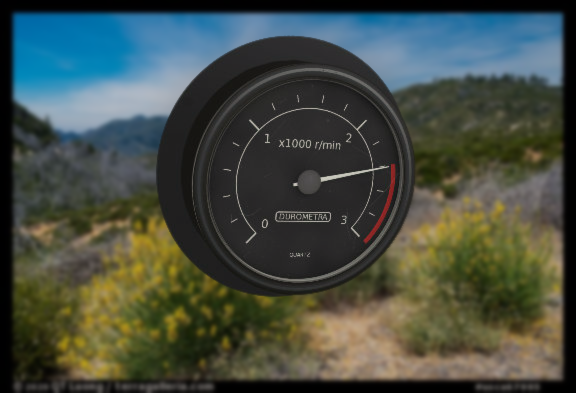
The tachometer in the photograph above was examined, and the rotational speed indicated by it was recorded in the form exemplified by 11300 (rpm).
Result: 2400 (rpm)
